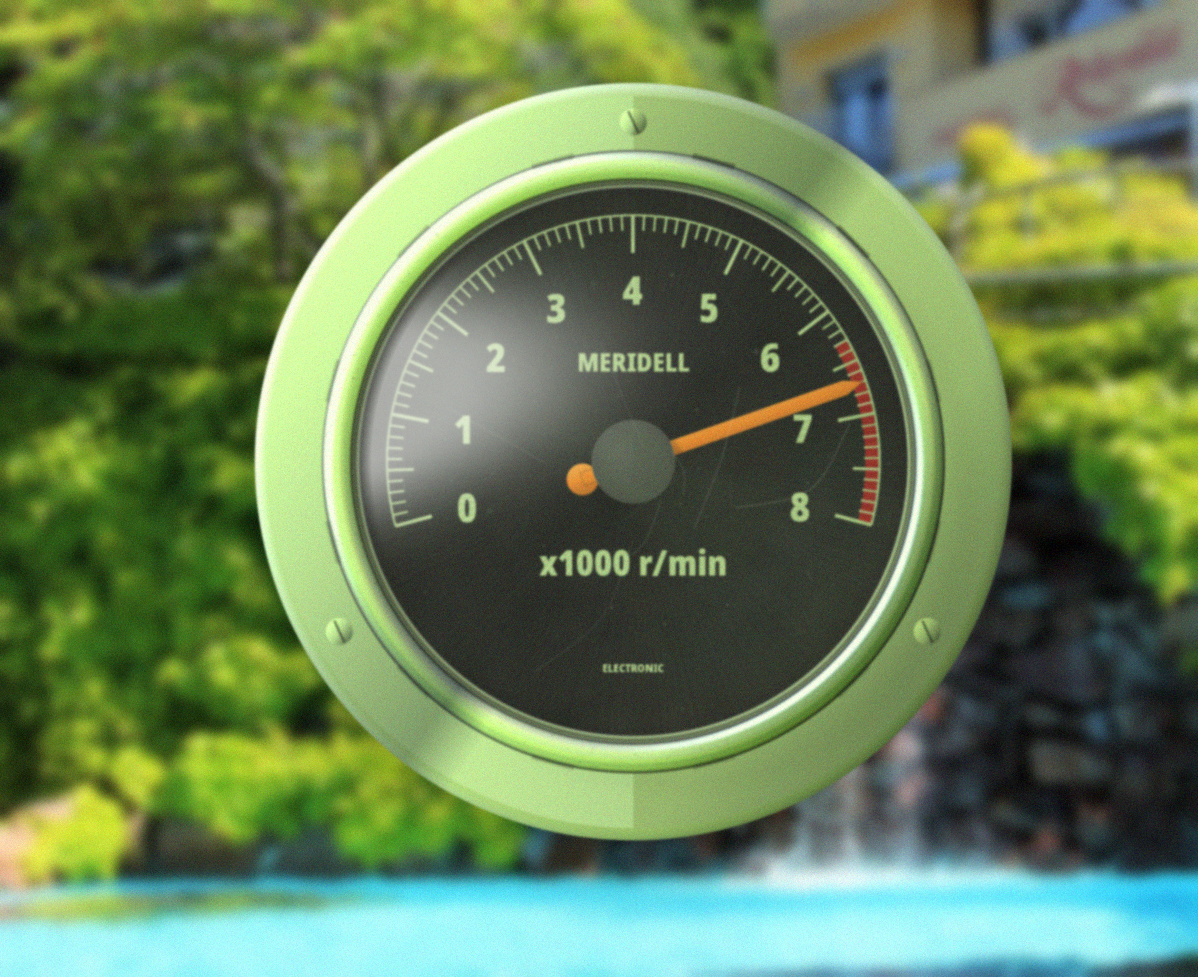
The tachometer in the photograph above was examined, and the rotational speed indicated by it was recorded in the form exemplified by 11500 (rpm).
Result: 6700 (rpm)
